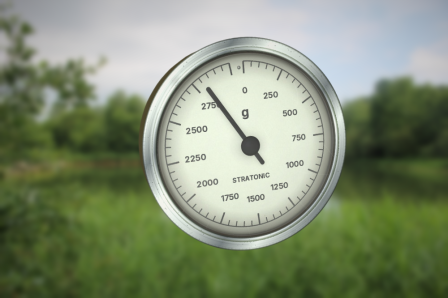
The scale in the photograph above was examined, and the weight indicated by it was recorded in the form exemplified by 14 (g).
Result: 2800 (g)
